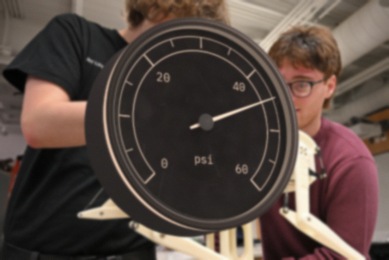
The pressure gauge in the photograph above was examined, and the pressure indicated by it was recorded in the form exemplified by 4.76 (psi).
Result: 45 (psi)
